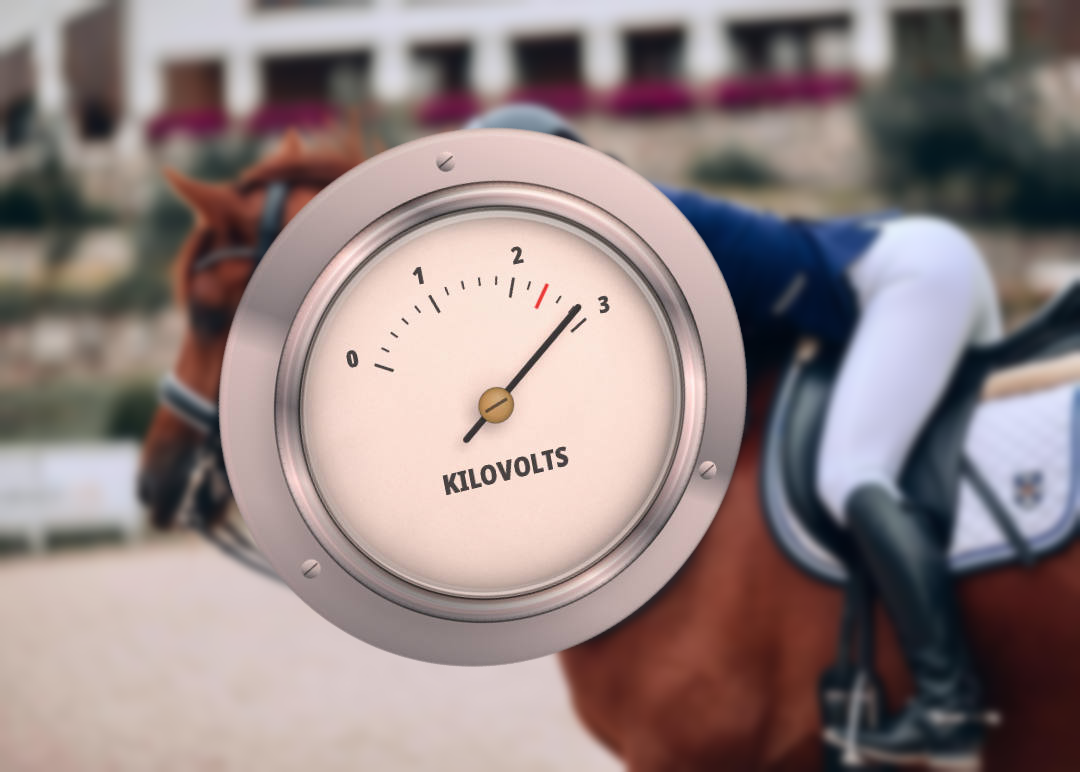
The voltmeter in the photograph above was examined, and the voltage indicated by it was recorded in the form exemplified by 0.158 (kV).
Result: 2.8 (kV)
